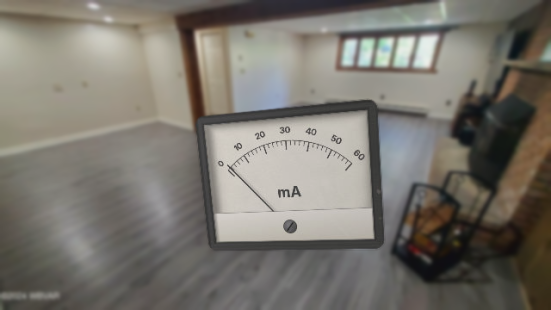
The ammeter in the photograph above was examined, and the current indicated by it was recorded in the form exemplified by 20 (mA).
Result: 2 (mA)
